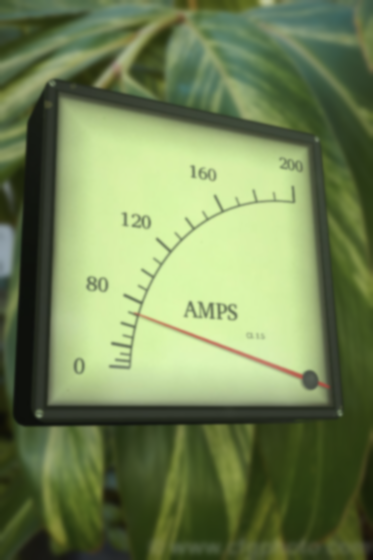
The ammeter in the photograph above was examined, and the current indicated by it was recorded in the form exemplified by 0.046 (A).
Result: 70 (A)
